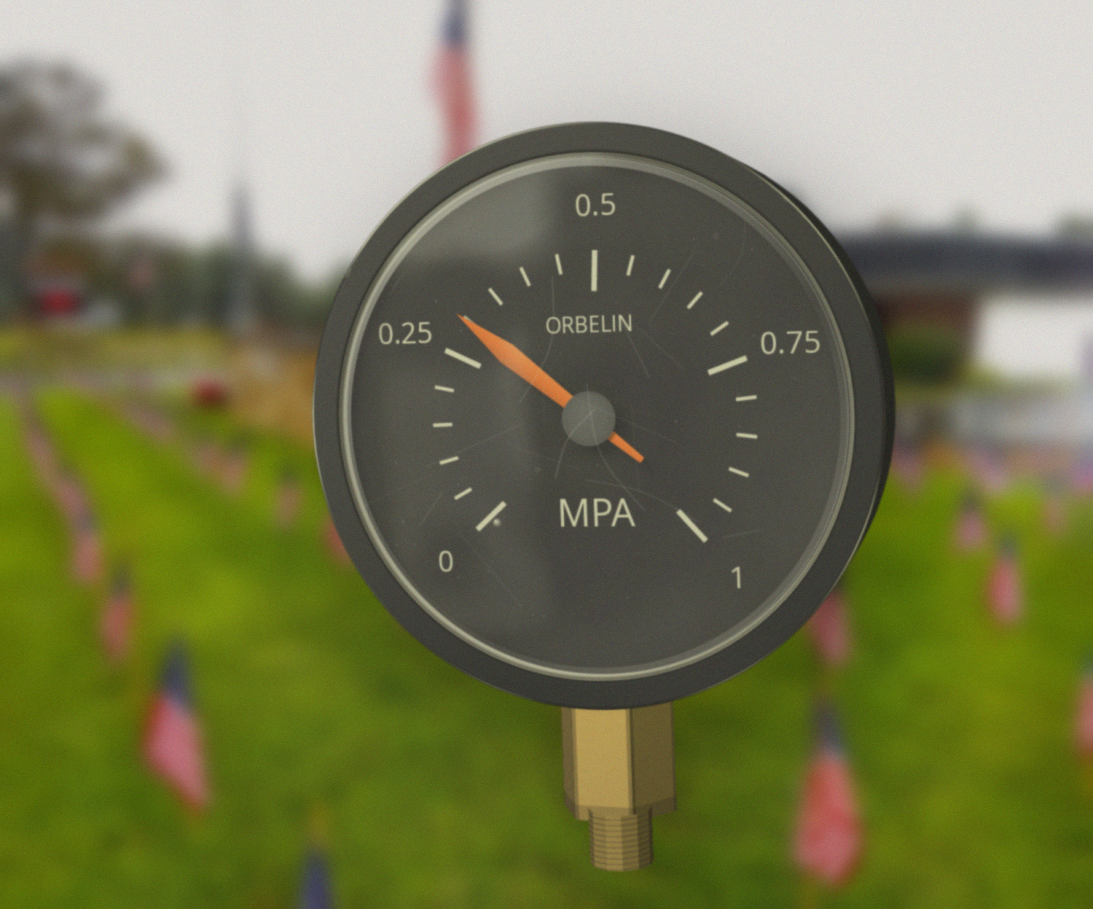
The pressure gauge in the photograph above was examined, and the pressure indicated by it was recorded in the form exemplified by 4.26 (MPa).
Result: 0.3 (MPa)
